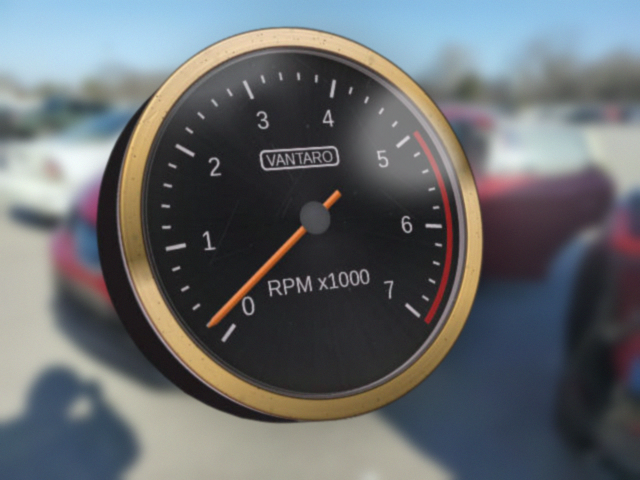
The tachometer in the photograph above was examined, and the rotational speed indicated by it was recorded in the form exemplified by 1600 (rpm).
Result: 200 (rpm)
